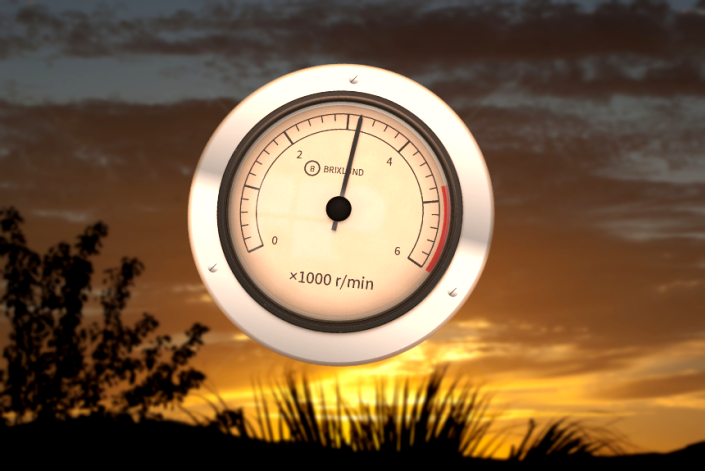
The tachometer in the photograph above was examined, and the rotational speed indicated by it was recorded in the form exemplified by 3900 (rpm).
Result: 3200 (rpm)
